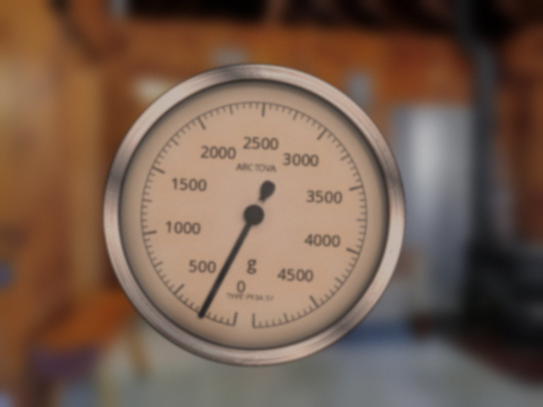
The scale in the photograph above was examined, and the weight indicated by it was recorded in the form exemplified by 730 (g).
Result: 250 (g)
